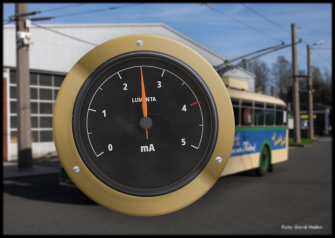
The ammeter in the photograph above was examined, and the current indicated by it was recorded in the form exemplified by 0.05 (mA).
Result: 2.5 (mA)
